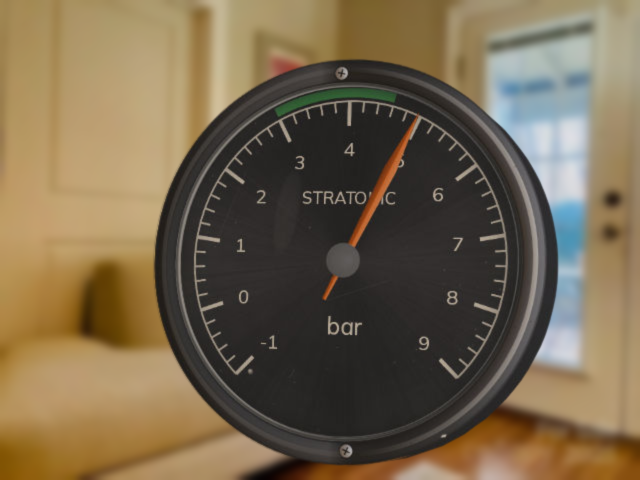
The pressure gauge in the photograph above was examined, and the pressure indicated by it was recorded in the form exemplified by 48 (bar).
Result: 5 (bar)
